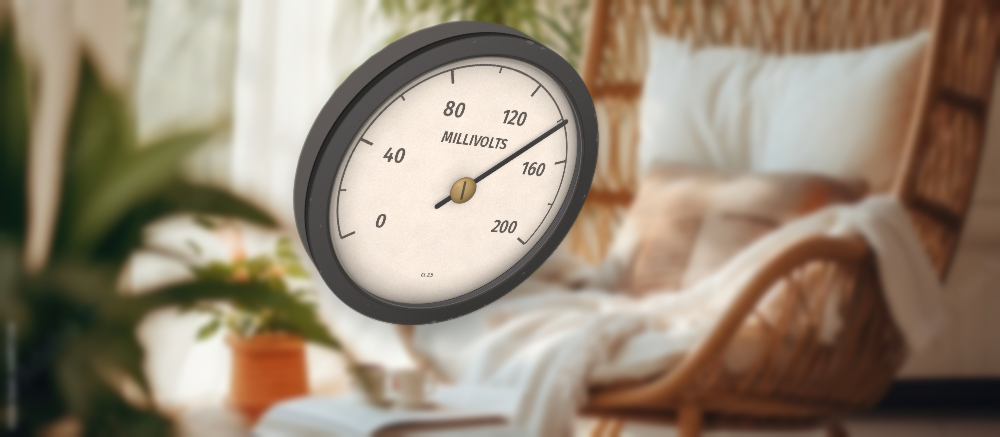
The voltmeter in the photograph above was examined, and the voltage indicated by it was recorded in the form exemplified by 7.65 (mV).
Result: 140 (mV)
